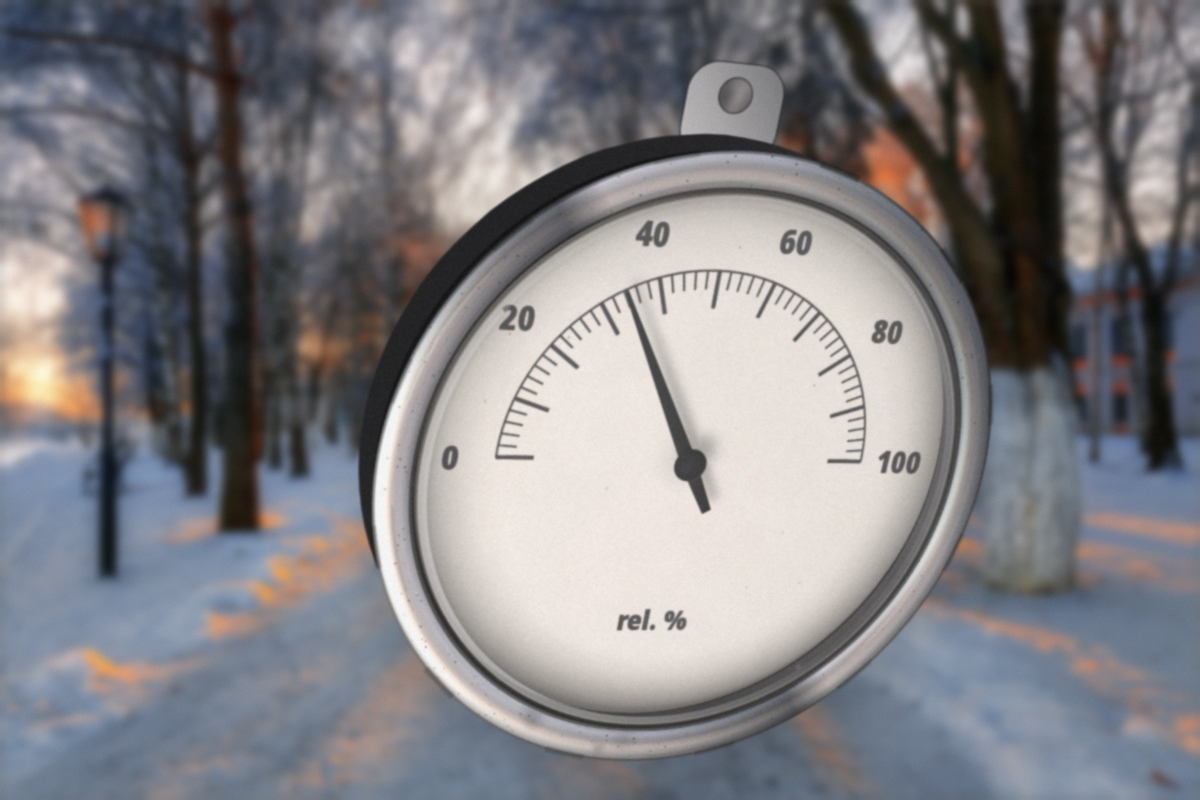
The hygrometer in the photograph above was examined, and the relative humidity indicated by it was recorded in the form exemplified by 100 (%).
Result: 34 (%)
